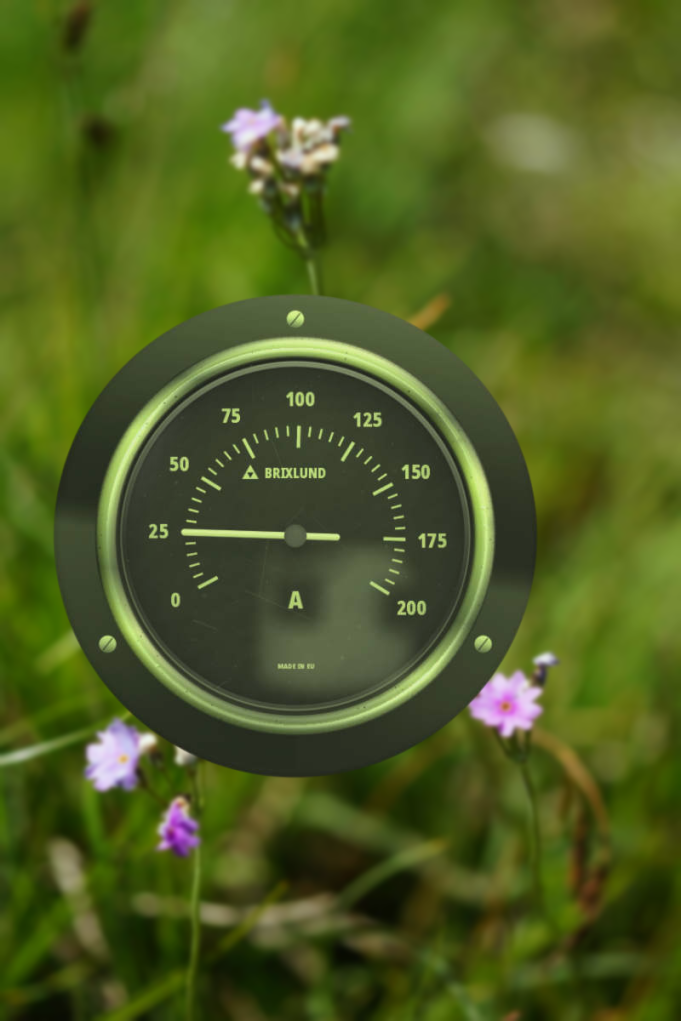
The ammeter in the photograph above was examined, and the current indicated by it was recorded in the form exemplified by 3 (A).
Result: 25 (A)
